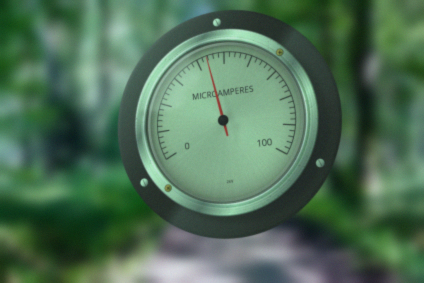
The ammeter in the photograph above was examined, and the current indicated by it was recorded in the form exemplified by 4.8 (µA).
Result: 44 (µA)
